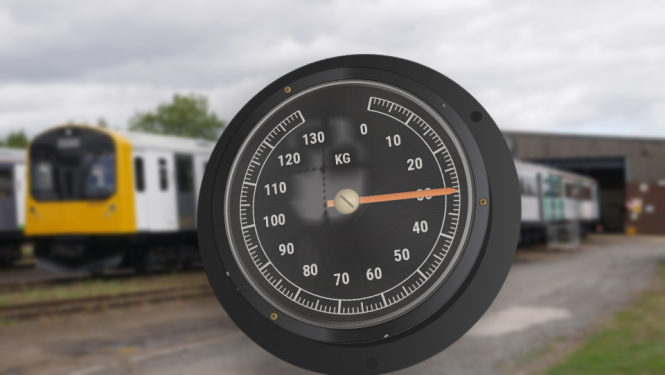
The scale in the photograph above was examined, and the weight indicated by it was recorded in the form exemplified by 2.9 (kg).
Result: 30 (kg)
